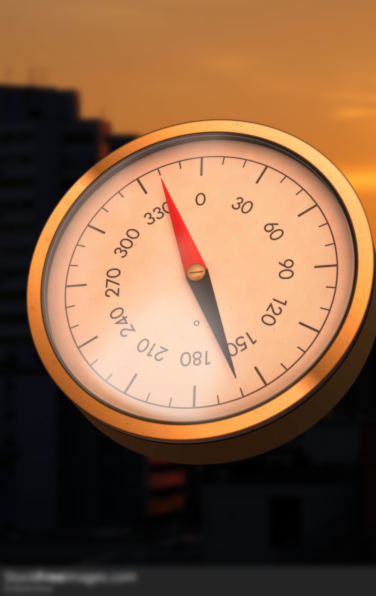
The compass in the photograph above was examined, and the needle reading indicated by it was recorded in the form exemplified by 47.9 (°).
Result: 340 (°)
